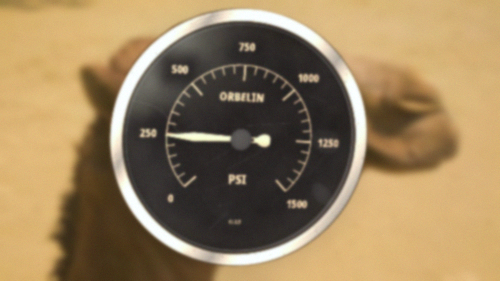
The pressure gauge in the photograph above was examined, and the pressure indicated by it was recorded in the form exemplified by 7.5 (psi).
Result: 250 (psi)
